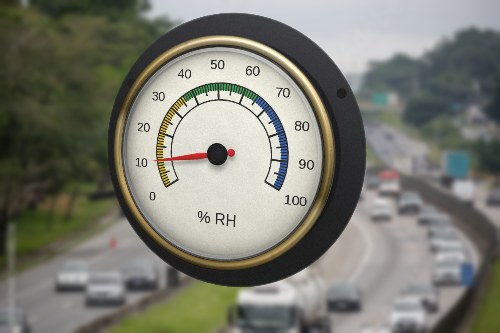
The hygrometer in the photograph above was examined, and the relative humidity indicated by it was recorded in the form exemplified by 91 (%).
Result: 10 (%)
